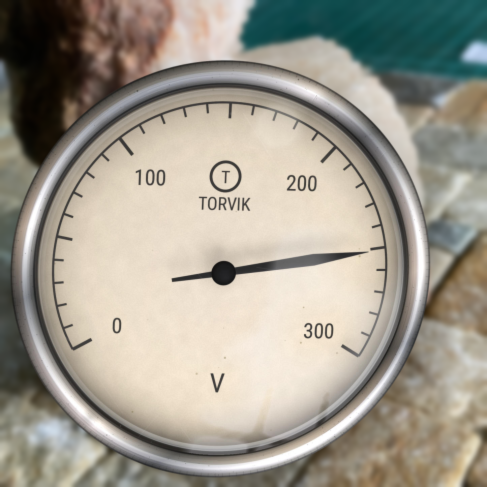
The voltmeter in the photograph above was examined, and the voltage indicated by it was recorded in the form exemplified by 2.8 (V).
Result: 250 (V)
